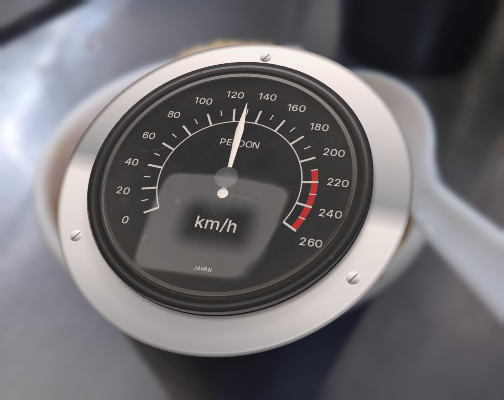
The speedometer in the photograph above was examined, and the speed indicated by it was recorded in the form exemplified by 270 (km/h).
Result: 130 (km/h)
